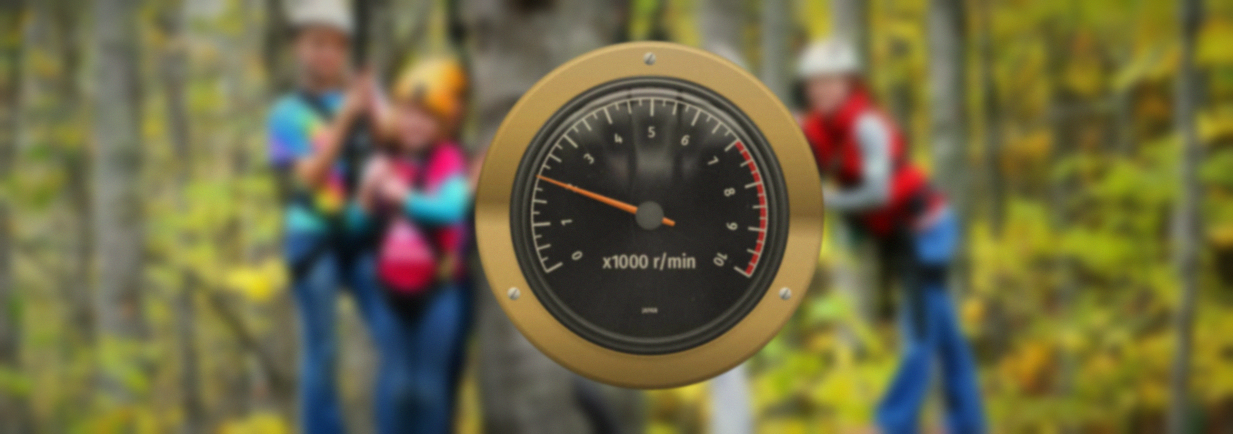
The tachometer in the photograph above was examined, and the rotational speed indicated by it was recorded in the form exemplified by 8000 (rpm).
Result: 2000 (rpm)
